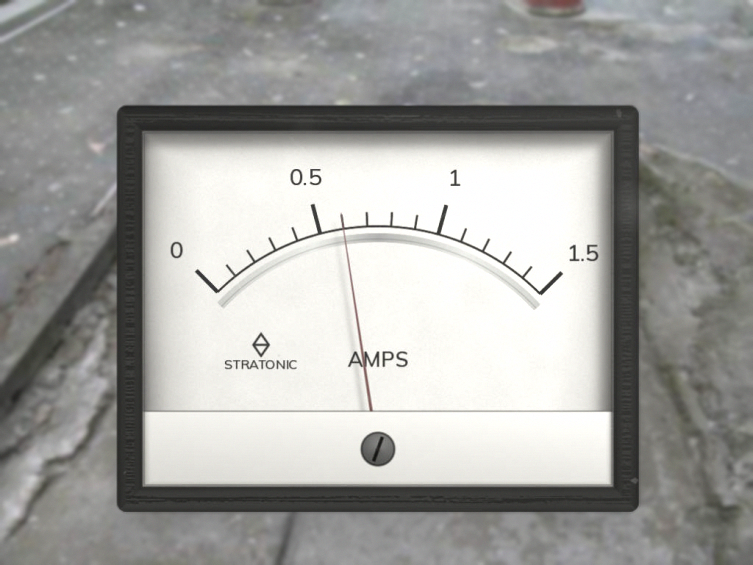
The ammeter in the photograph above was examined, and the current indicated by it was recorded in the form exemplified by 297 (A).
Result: 0.6 (A)
